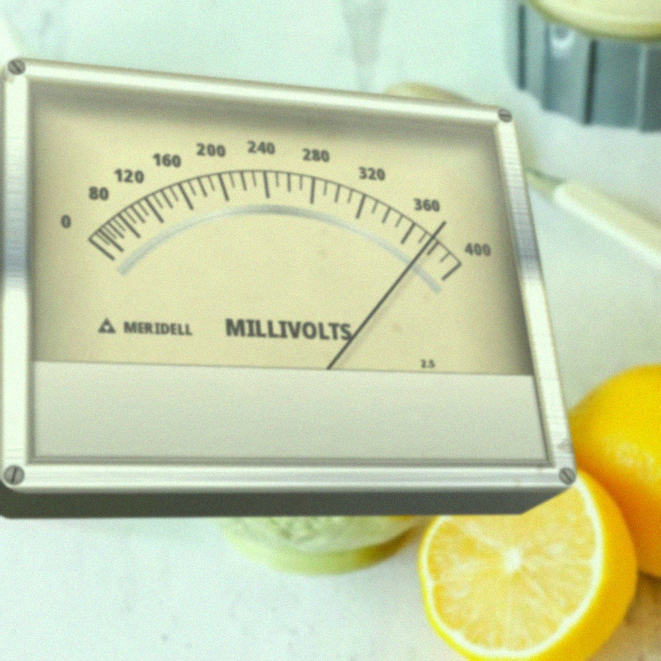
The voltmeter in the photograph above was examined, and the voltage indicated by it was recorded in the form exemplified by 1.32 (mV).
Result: 375 (mV)
